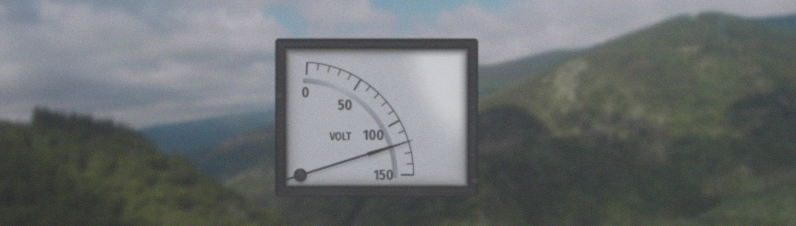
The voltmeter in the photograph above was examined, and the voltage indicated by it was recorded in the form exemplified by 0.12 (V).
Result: 120 (V)
